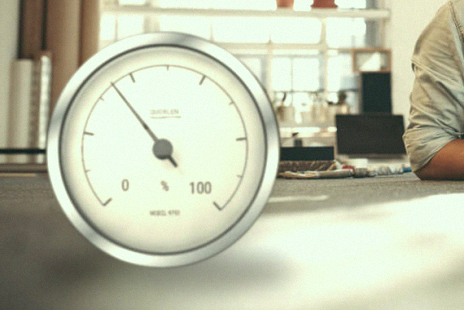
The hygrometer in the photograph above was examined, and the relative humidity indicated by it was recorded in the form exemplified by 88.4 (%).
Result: 35 (%)
